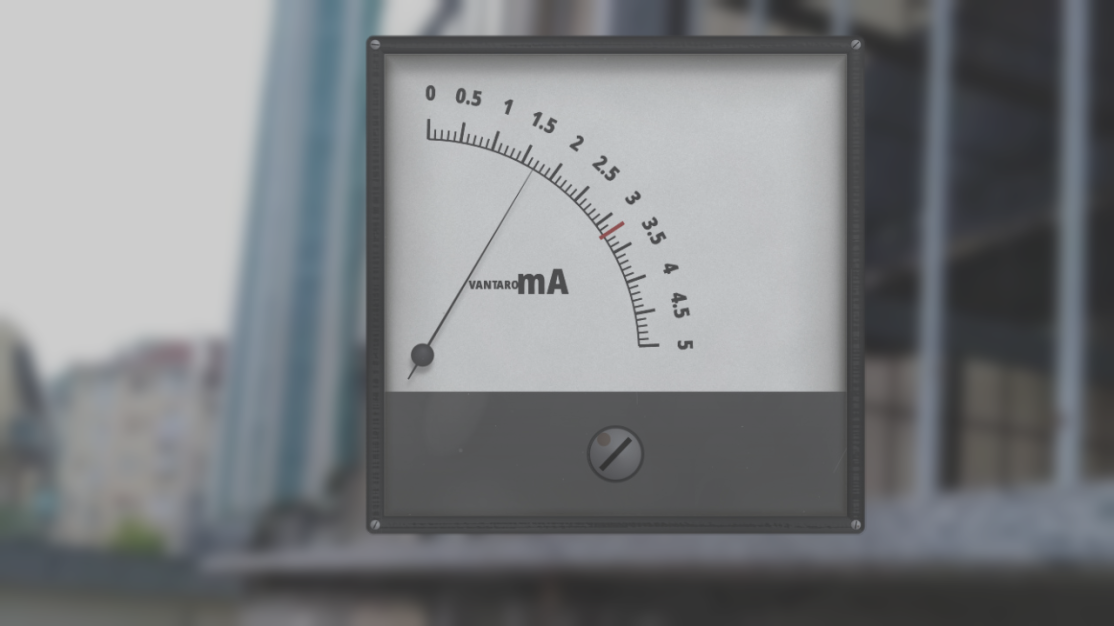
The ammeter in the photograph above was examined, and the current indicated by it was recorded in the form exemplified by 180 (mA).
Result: 1.7 (mA)
